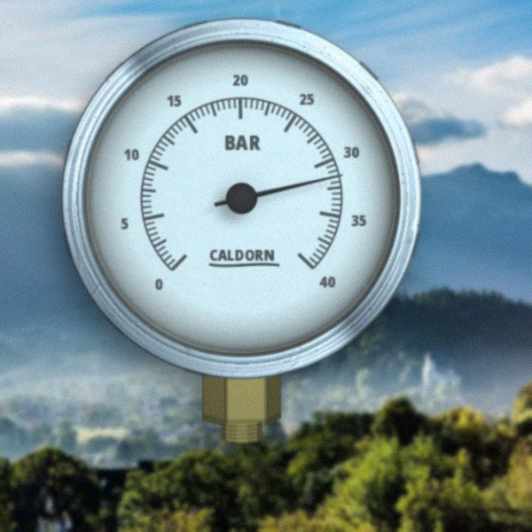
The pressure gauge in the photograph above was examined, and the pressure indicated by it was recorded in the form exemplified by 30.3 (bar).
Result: 31.5 (bar)
